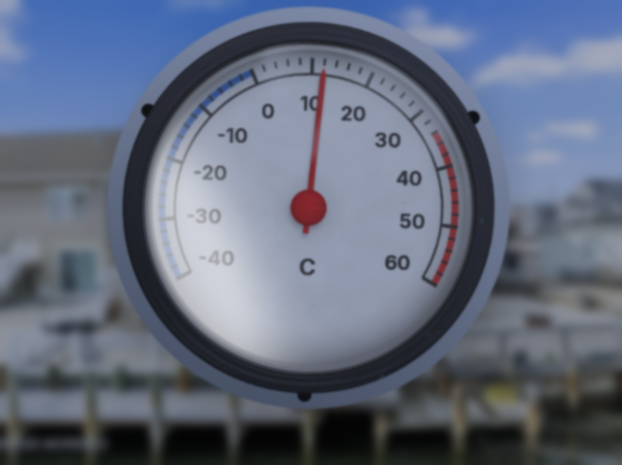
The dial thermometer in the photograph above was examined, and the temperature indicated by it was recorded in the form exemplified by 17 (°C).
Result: 12 (°C)
